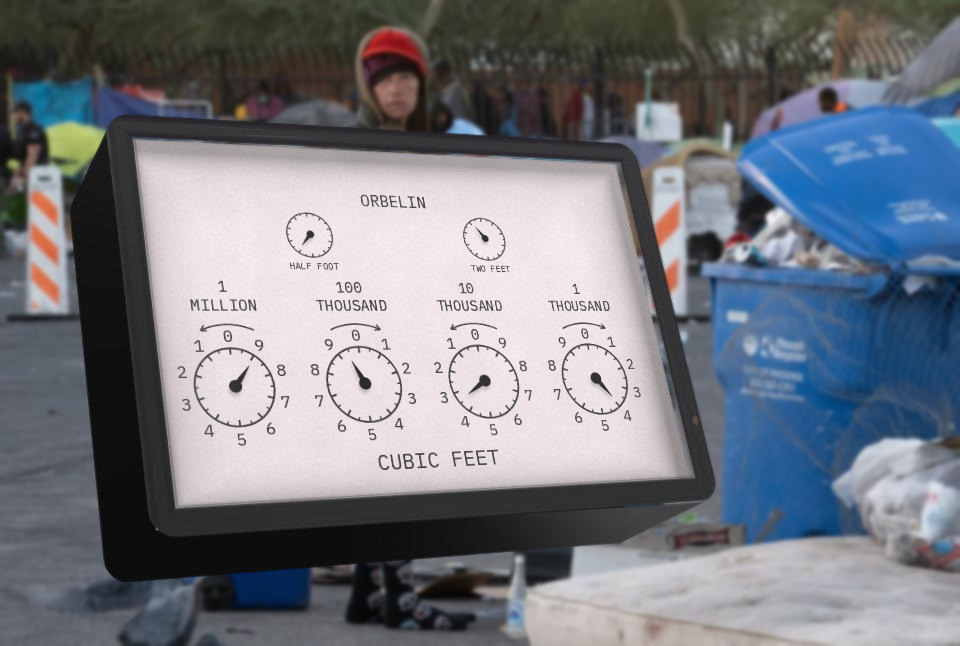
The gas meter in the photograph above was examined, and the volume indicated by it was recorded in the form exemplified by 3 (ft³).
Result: 893400 (ft³)
